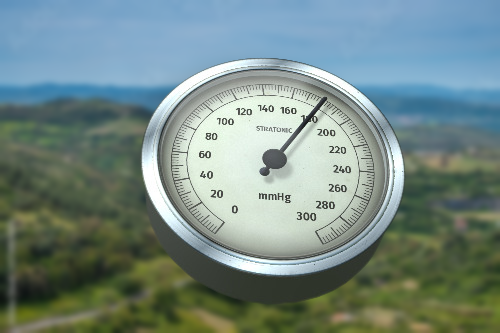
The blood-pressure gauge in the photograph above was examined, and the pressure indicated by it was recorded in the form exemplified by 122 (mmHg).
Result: 180 (mmHg)
